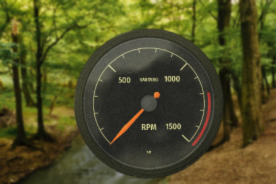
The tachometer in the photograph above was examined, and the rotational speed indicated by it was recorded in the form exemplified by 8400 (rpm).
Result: 0 (rpm)
